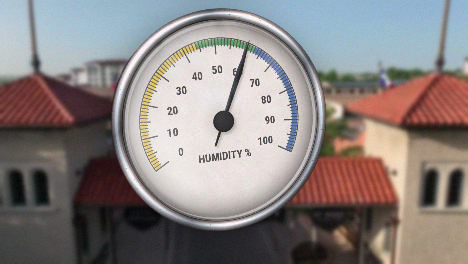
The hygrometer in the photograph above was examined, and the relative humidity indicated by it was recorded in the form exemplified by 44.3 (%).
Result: 60 (%)
